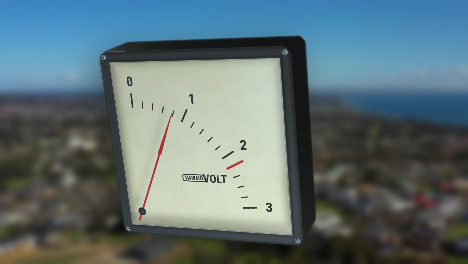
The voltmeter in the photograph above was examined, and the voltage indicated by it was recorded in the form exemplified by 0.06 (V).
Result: 0.8 (V)
